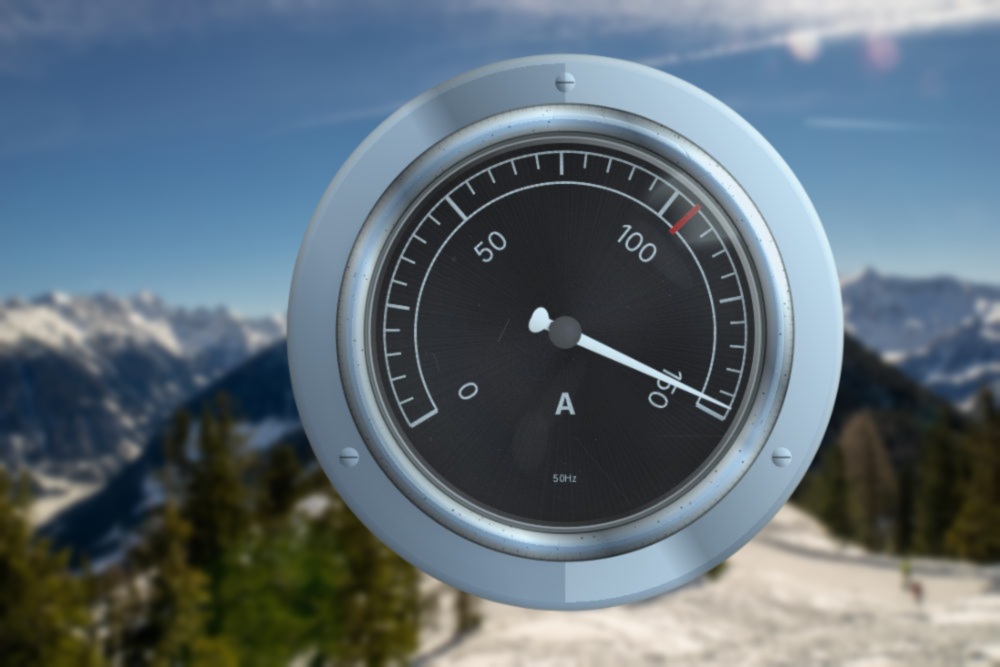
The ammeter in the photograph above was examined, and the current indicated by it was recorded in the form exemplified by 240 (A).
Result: 147.5 (A)
